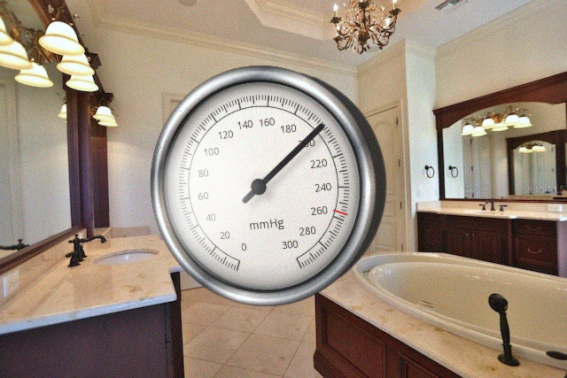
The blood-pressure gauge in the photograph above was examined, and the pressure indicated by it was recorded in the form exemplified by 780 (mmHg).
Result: 200 (mmHg)
